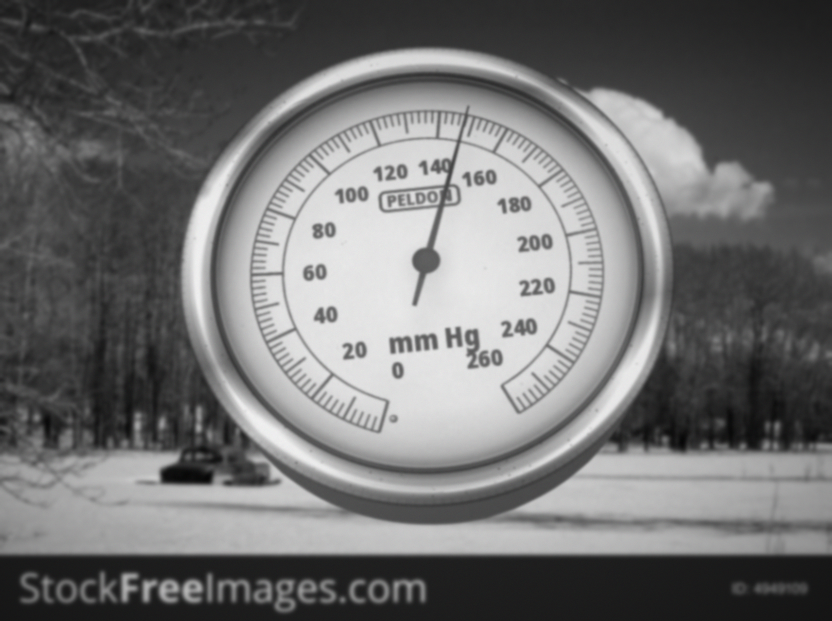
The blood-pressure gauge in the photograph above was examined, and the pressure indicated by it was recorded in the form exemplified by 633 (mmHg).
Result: 148 (mmHg)
